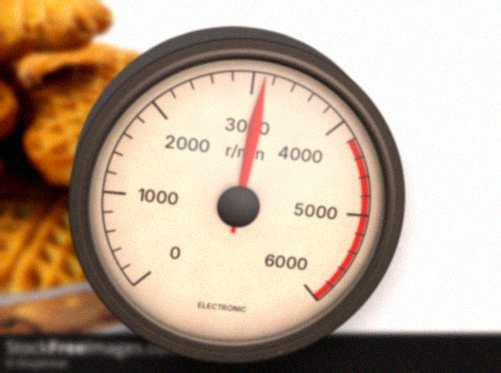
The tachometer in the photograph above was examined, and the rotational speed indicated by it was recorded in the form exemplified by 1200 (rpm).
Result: 3100 (rpm)
